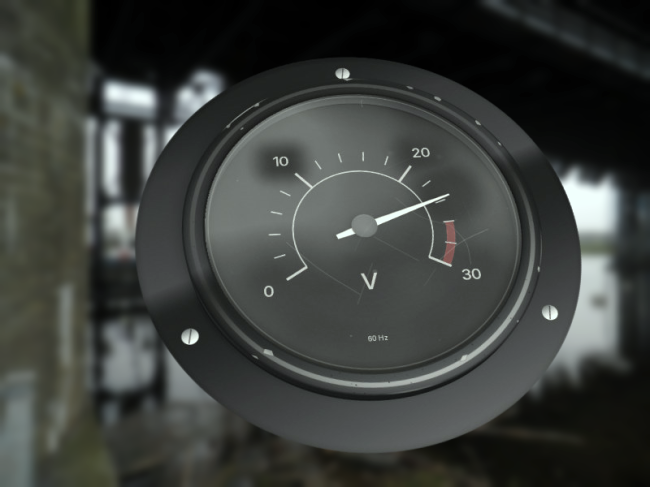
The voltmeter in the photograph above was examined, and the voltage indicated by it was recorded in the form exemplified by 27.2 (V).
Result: 24 (V)
